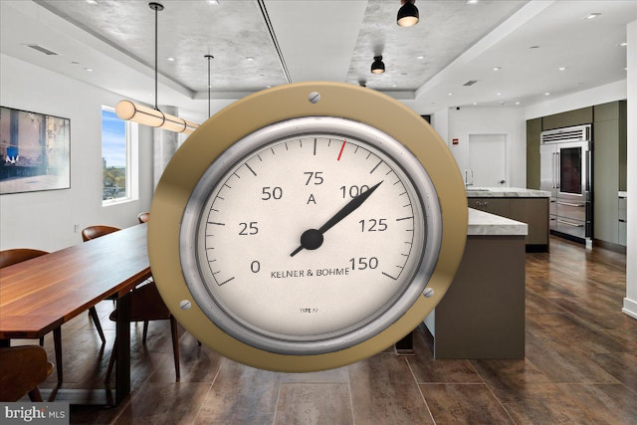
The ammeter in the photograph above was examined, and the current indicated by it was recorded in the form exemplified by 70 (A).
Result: 105 (A)
